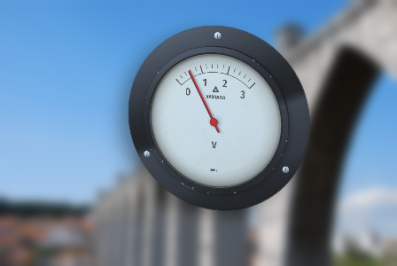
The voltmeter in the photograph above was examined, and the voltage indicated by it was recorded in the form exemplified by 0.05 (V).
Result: 0.6 (V)
